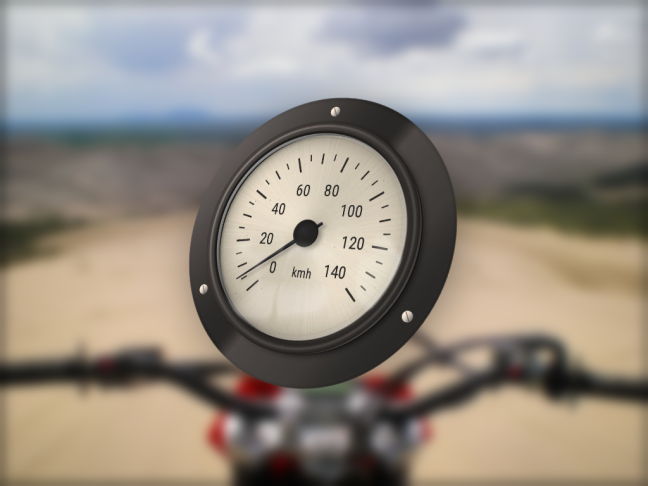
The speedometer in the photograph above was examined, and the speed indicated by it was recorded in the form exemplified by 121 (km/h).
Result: 5 (km/h)
